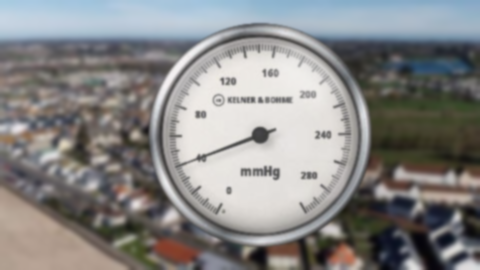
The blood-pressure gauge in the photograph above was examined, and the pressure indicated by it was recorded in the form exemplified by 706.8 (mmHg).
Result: 40 (mmHg)
